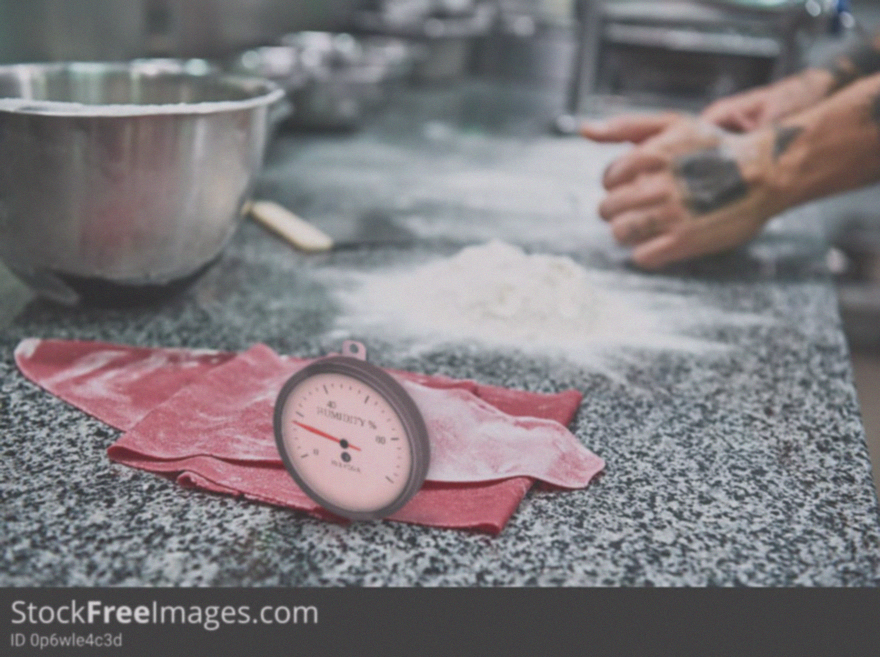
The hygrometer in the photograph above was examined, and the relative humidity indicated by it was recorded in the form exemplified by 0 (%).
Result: 16 (%)
